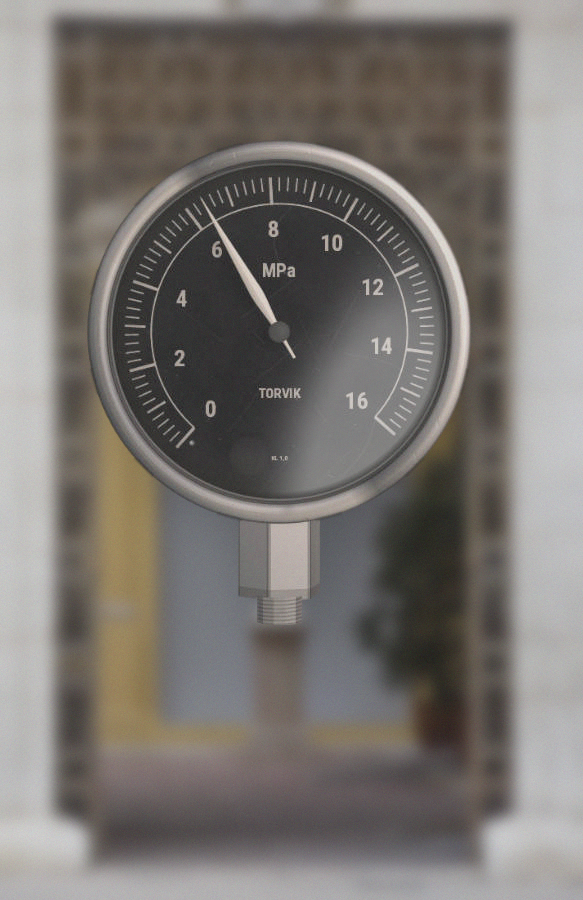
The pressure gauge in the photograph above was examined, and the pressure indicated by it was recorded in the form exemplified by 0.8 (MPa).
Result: 6.4 (MPa)
